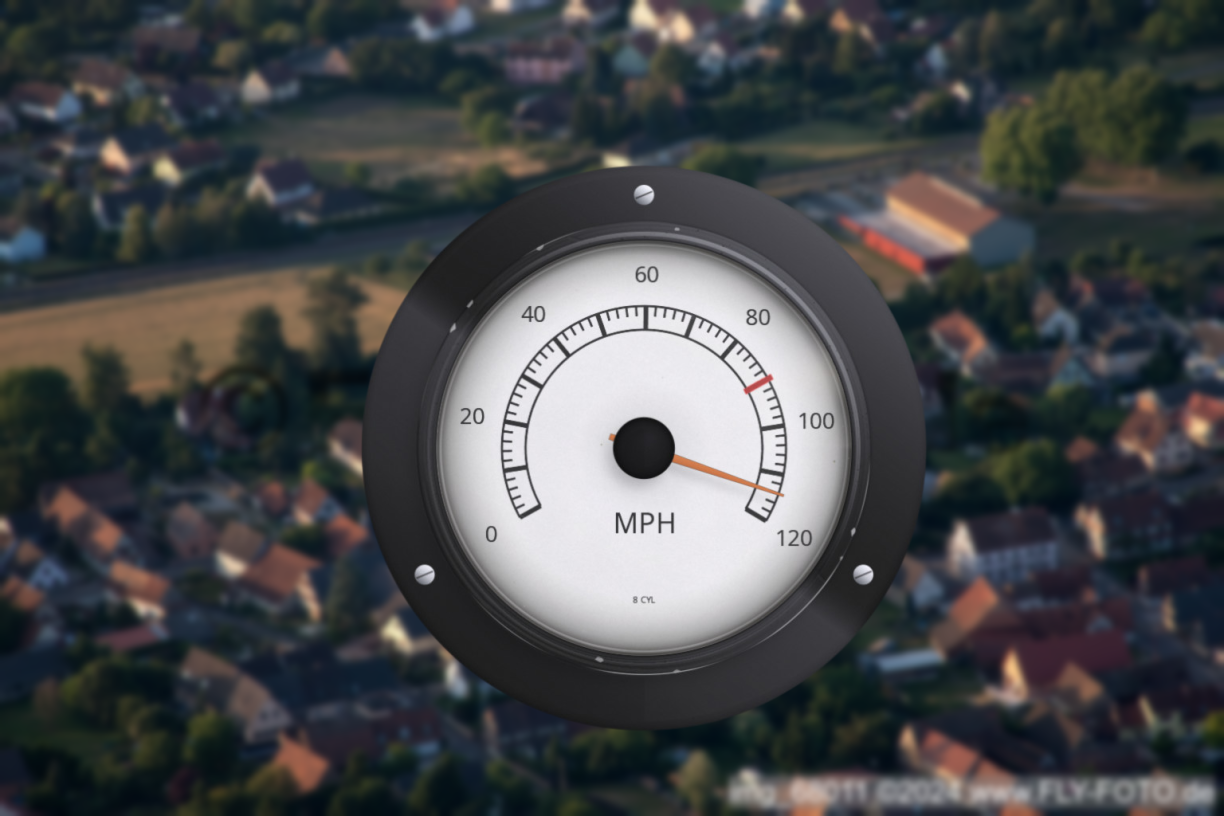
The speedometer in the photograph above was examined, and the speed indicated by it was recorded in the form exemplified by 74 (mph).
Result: 114 (mph)
